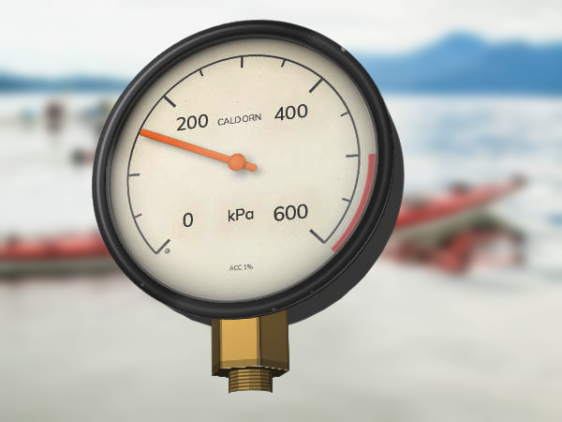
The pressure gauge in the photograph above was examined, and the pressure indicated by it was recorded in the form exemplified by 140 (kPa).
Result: 150 (kPa)
